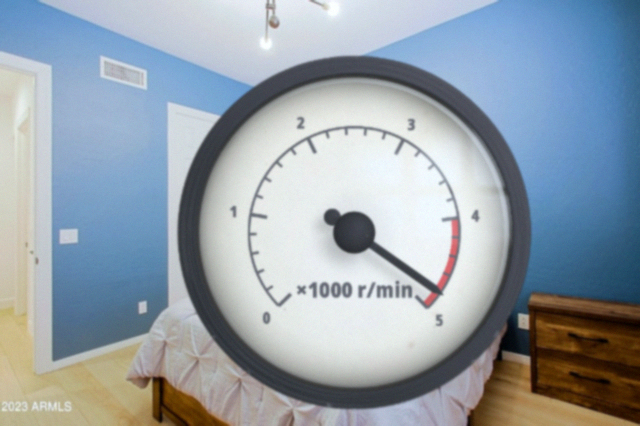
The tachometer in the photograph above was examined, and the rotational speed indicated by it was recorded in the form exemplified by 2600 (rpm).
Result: 4800 (rpm)
